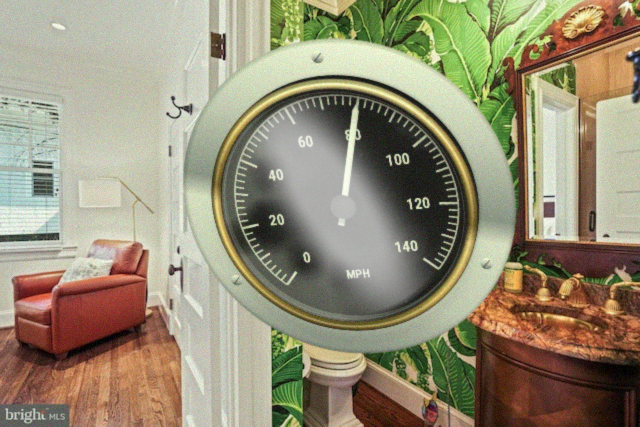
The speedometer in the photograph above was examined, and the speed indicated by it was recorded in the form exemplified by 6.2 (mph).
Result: 80 (mph)
